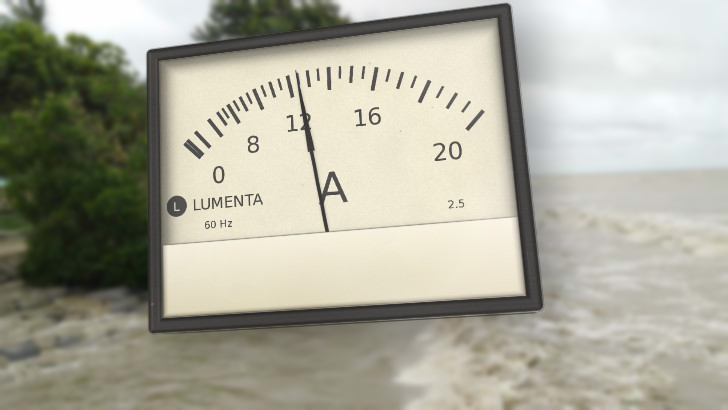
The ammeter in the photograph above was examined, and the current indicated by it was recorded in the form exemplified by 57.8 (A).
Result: 12.5 (A)
